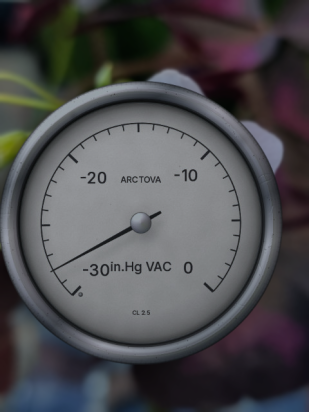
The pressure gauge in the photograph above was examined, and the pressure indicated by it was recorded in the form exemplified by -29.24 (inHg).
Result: -28 (inHg)
